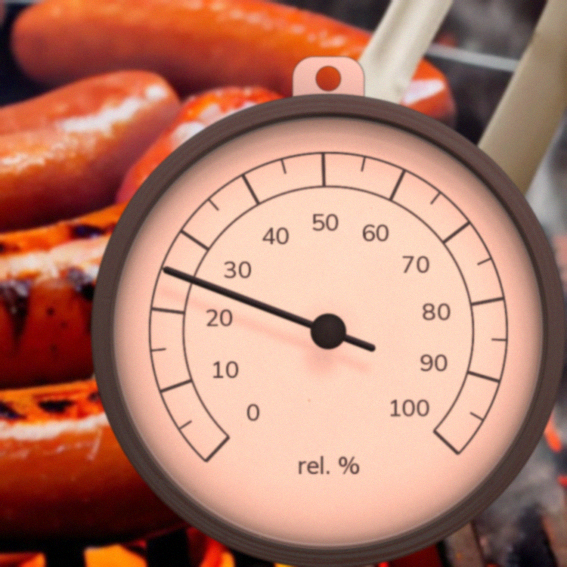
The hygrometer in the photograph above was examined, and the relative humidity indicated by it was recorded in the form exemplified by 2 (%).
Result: 25 (%)
